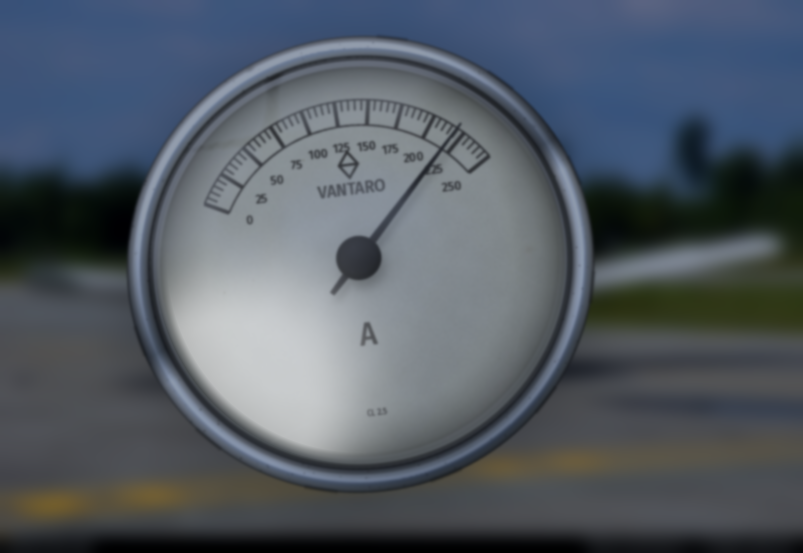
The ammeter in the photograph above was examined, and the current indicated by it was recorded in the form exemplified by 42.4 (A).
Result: 220 (A)
